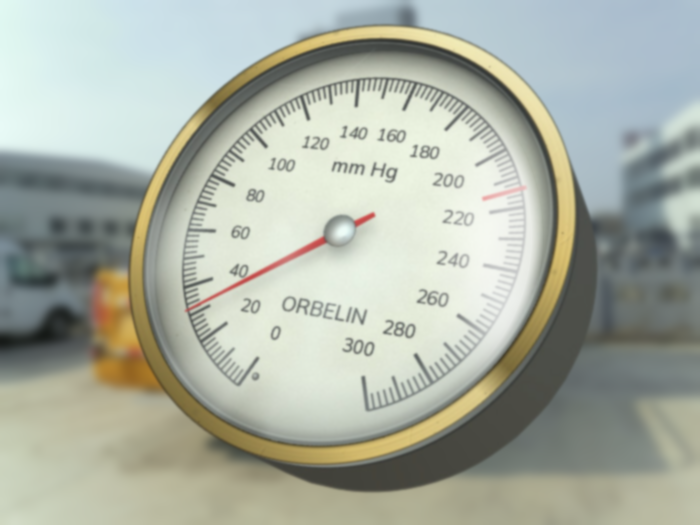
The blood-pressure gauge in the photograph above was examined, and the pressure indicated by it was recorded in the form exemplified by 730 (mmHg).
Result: 30 (mmHg)
